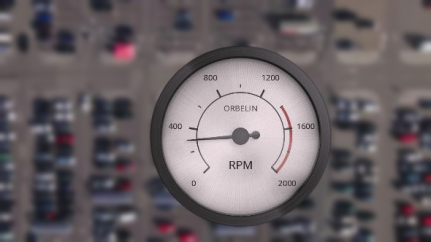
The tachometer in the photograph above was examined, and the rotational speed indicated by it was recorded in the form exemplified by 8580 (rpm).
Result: 300 (rpm)
